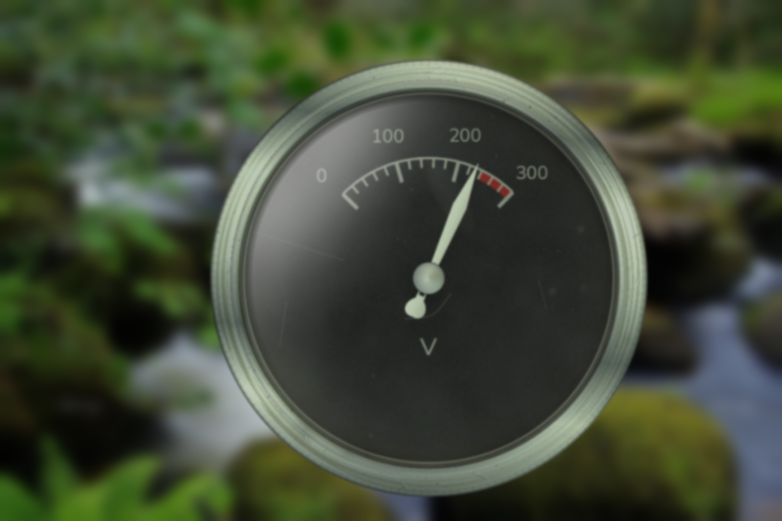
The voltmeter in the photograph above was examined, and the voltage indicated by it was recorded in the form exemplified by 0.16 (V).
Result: 230 (V)
